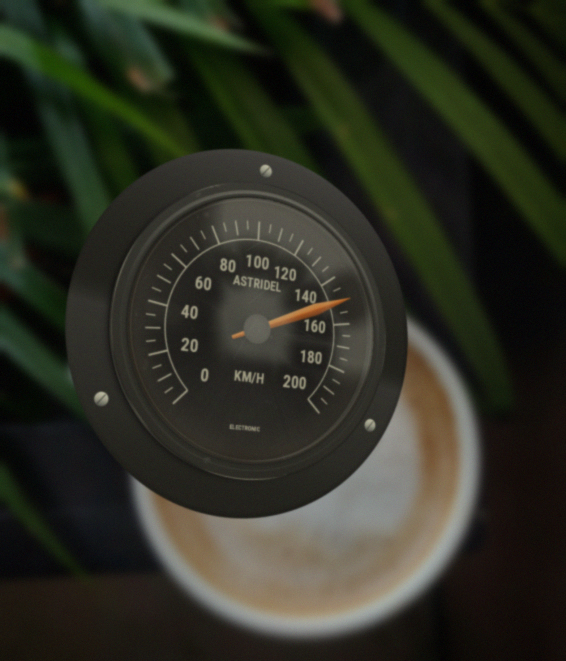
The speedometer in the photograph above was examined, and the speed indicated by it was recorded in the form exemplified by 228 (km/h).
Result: 150 (km/h)
